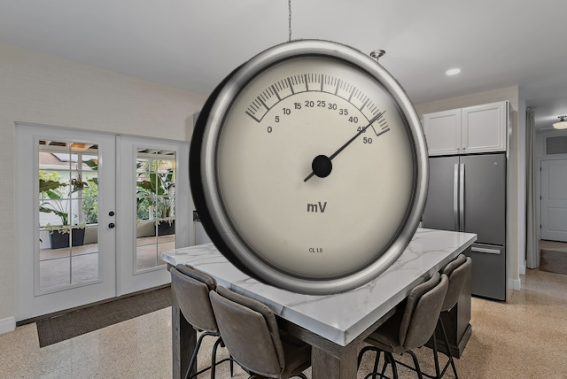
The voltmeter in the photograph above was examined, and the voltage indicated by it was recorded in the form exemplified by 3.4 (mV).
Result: 45 (mV)
